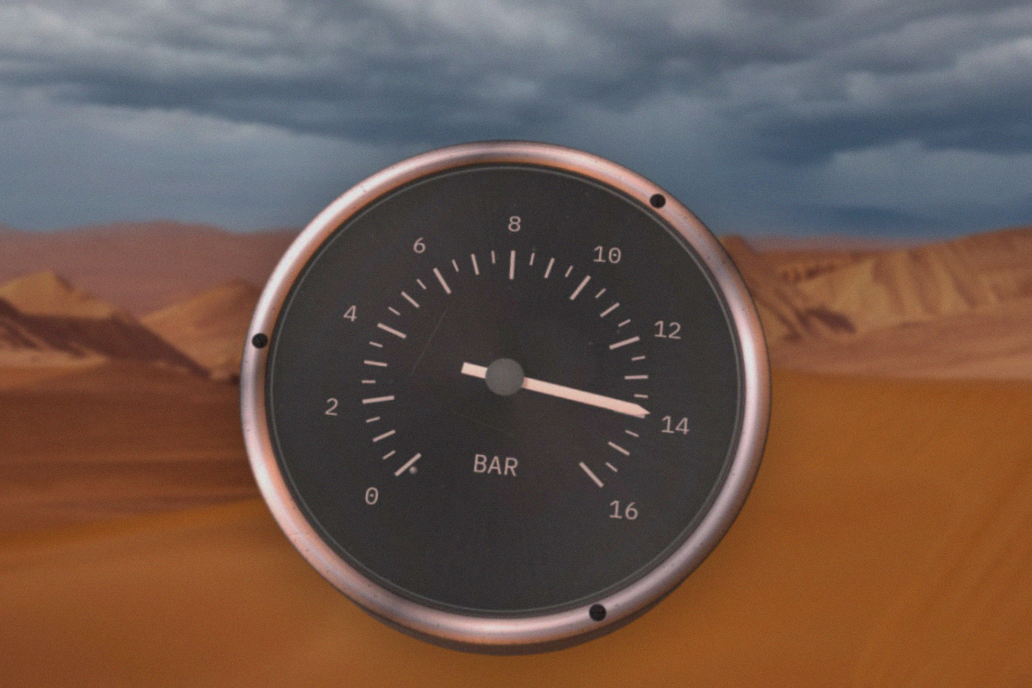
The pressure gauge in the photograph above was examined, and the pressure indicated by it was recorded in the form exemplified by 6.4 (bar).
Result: 14 (bar)
